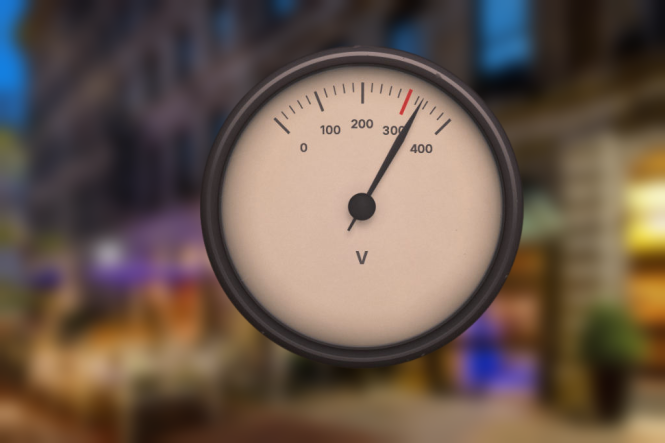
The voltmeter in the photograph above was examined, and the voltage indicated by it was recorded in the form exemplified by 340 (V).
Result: 330 (V)
